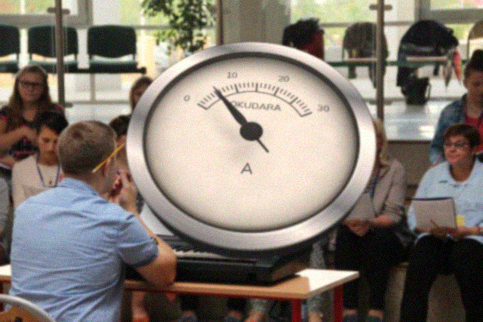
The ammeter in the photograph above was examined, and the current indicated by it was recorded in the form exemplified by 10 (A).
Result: 5 (A)
